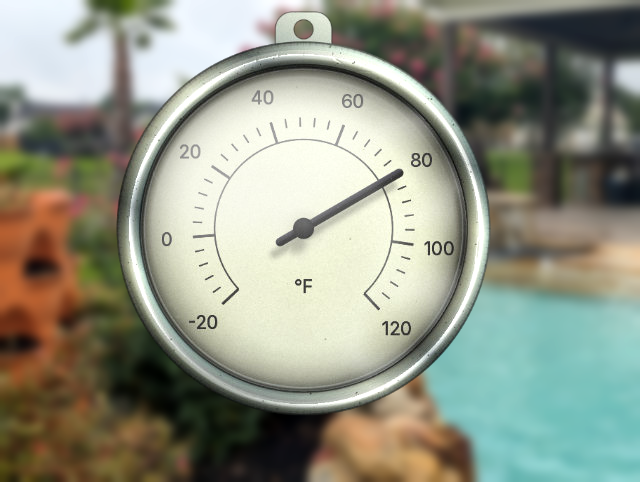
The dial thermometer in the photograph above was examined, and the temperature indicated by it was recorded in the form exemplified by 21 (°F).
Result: 80 (°F)
